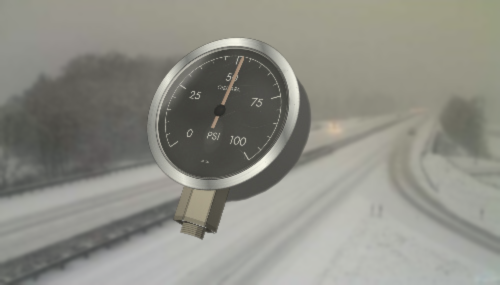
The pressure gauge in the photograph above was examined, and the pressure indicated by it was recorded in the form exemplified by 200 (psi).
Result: 52.5 (psi)
